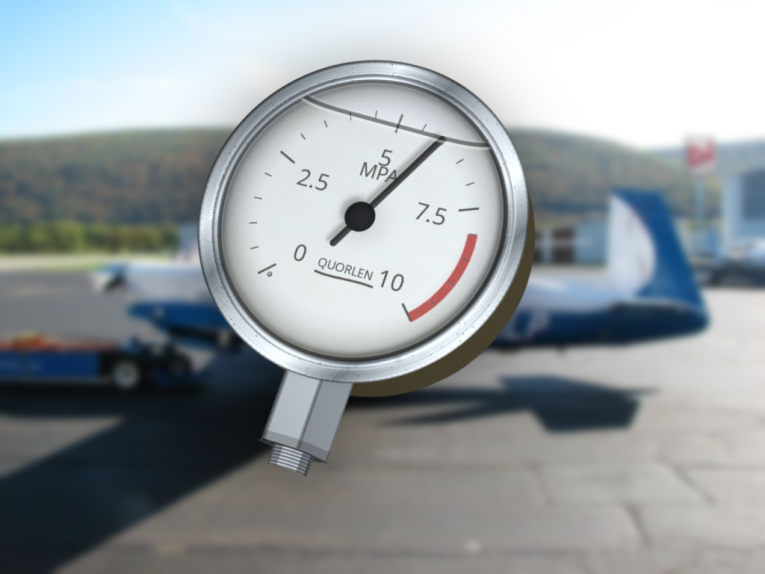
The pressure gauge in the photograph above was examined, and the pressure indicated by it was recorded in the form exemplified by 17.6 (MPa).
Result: 6 (MPa)
